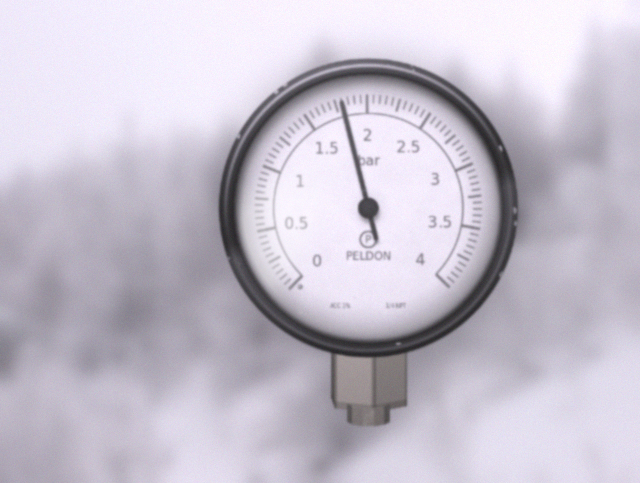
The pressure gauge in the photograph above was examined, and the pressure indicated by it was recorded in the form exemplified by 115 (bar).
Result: 1.8 (bar)
